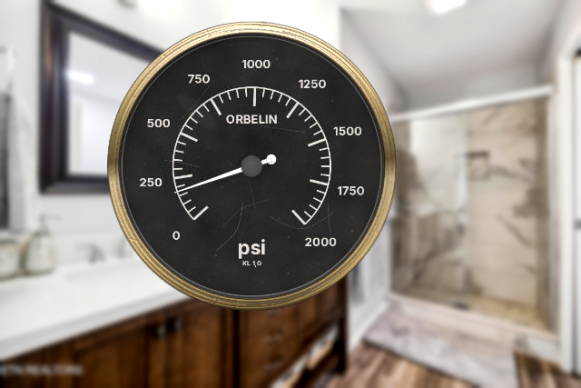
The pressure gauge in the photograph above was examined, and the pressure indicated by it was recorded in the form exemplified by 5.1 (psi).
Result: 175 (psi)
